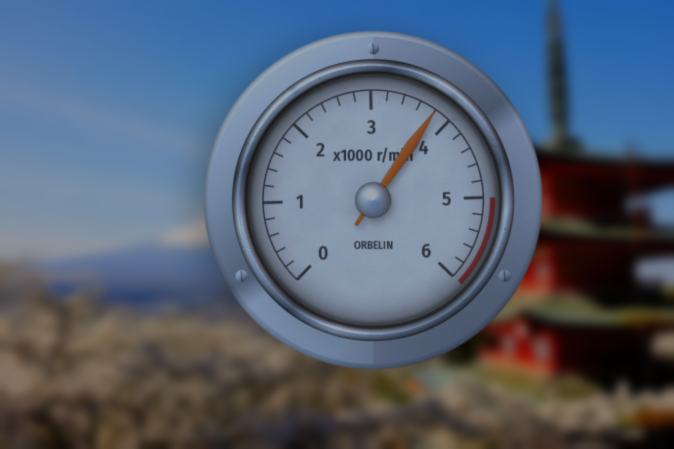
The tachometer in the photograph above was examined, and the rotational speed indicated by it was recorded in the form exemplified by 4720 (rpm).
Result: 3800 (rpm)
